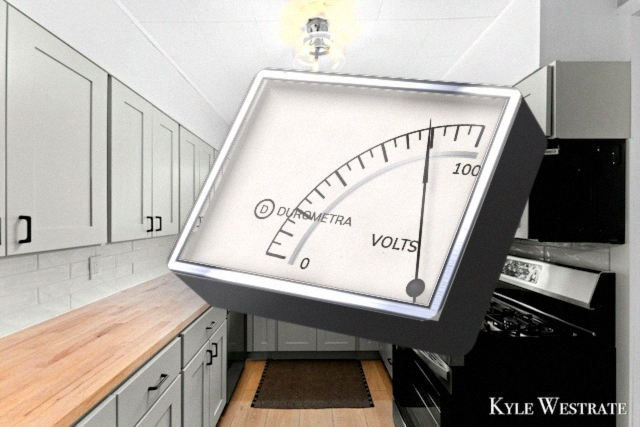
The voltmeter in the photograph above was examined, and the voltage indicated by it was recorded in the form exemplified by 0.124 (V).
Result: 80 (V)
